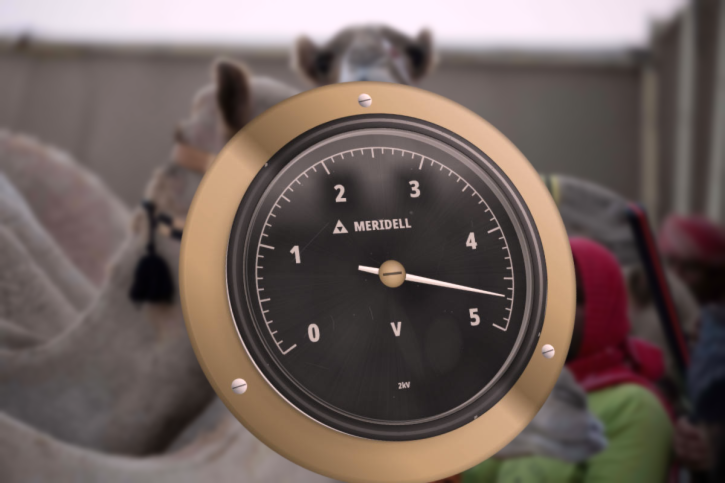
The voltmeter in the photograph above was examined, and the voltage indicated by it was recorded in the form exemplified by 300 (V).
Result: 4.7 (V)
